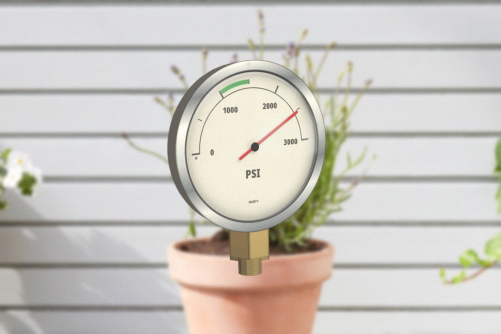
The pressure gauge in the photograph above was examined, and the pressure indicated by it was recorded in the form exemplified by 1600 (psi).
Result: 2500 (psi)
